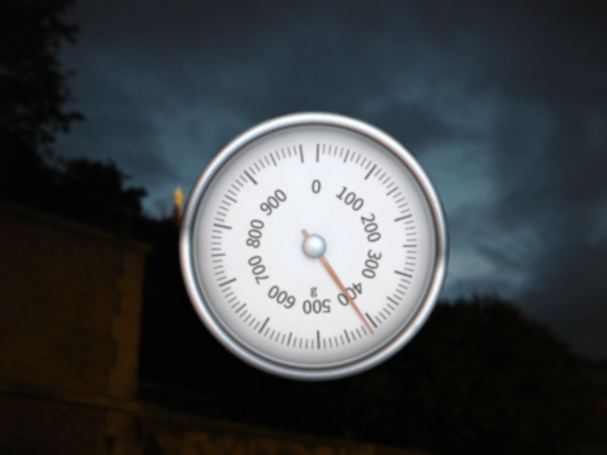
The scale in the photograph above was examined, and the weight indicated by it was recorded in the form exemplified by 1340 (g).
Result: 410 (g)
